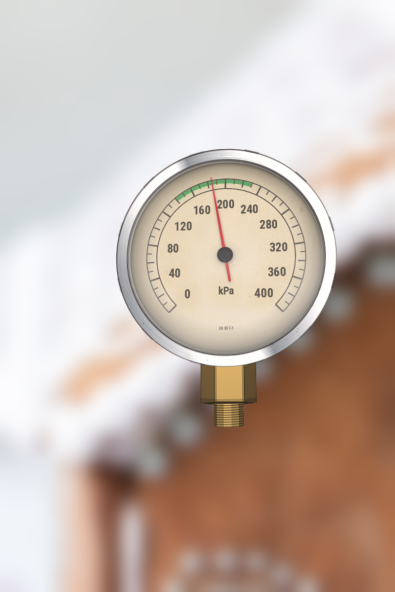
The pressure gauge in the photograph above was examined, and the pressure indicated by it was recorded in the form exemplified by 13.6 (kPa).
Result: 185 (kPa)
